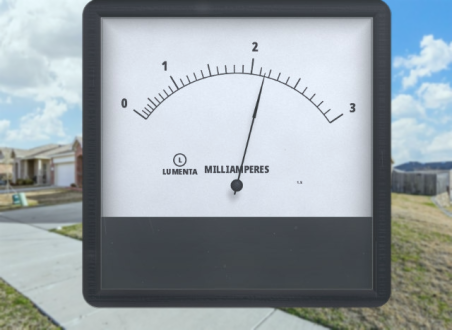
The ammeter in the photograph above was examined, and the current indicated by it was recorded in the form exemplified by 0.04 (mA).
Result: 2.15 (mA)
